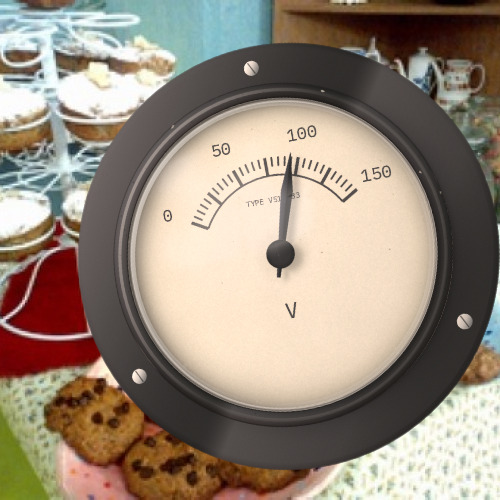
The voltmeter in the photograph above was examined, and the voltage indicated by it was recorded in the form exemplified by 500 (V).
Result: 95 (V)
